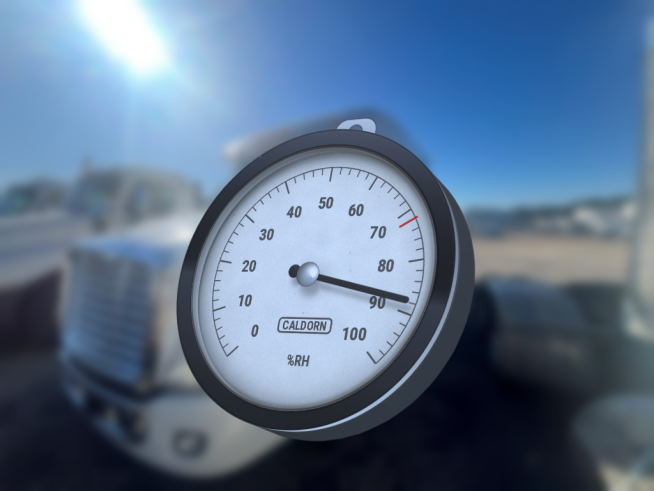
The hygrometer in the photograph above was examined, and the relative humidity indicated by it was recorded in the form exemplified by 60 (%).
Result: 88 (%)
